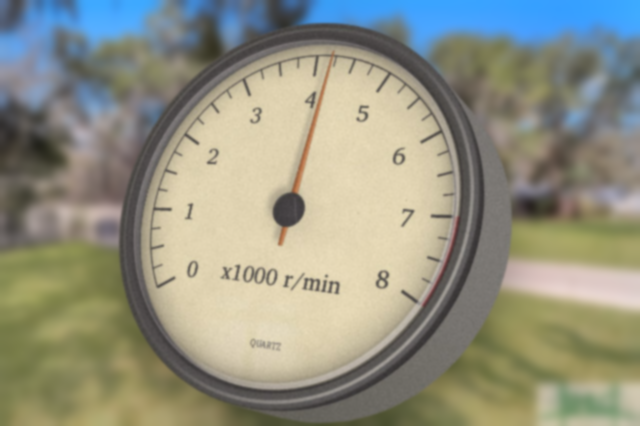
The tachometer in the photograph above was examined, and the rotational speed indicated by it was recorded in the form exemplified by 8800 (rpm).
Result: 4250 (rpm)
